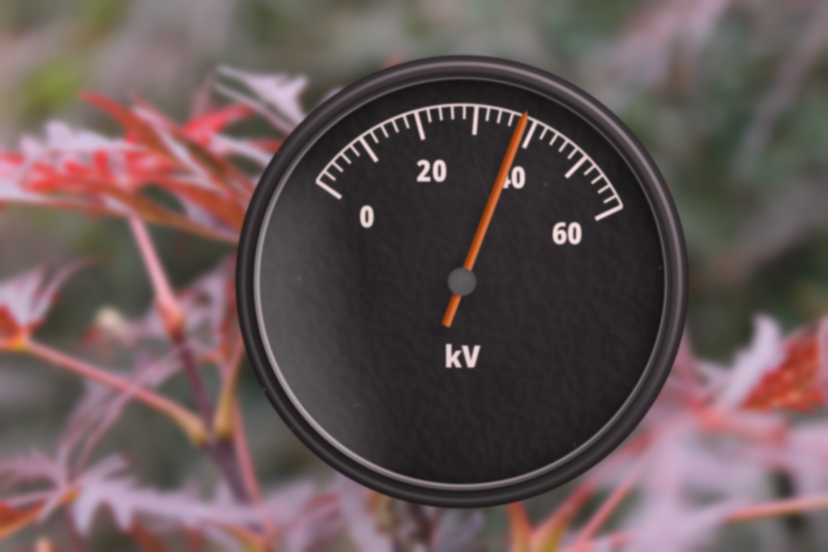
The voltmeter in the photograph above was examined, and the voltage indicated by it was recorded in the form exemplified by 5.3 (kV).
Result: 38 (kV)
